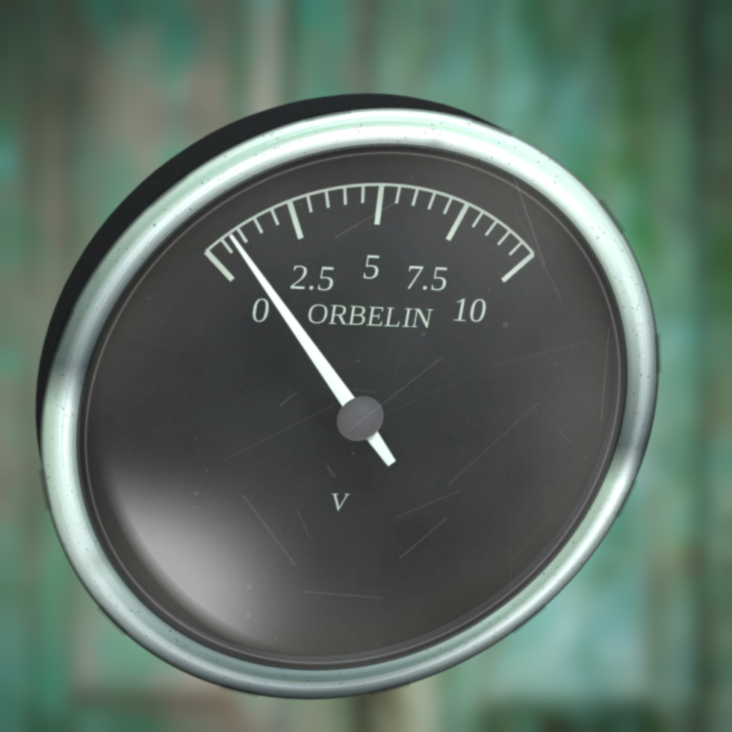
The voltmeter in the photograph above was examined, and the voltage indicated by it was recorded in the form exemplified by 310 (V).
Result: 0.75 (V)
